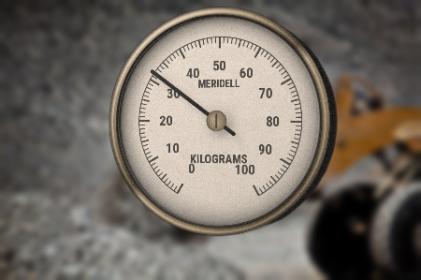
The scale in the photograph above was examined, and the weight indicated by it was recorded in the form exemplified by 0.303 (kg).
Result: 32 (kg)
